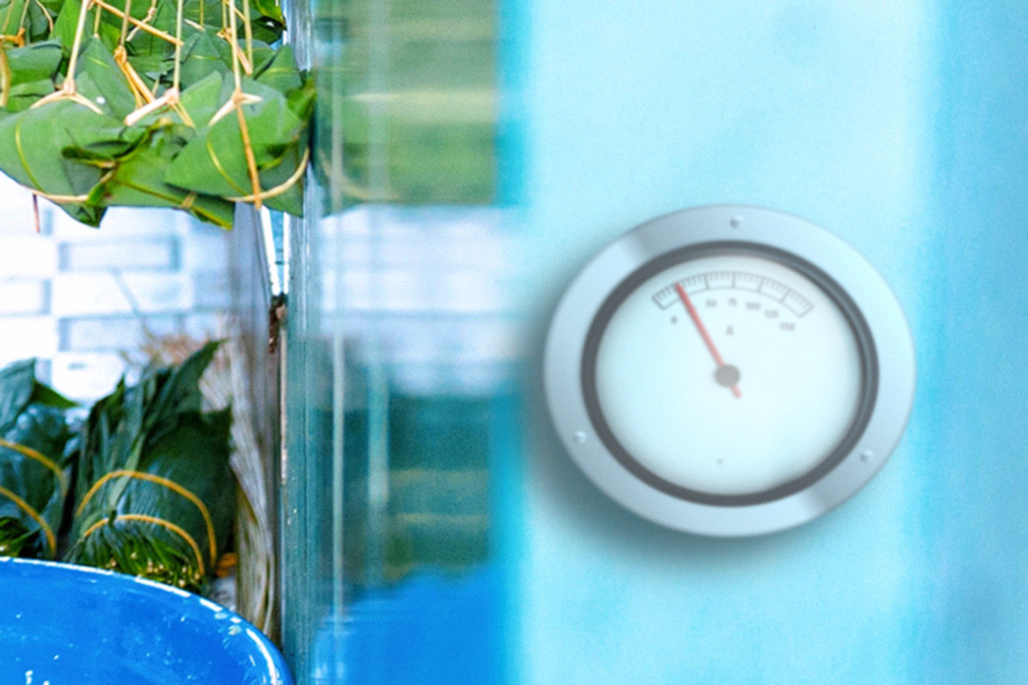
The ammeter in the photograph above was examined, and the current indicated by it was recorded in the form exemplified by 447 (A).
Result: 25 (A)
